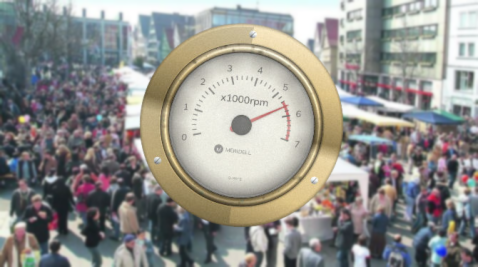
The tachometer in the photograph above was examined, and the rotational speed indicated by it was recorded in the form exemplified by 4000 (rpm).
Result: 5600 (rpm)
